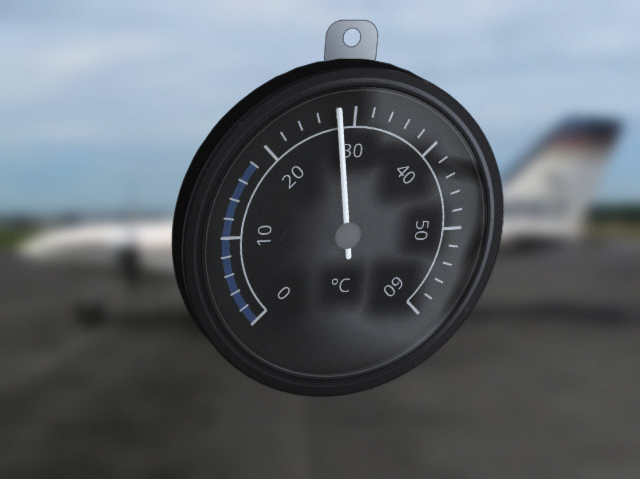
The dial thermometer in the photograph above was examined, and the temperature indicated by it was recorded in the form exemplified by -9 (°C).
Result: 28 (°C)
